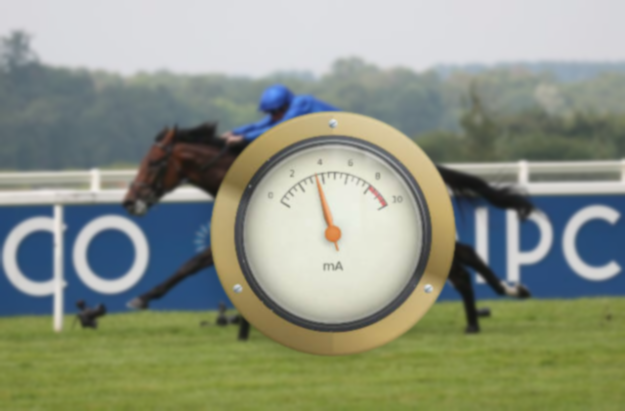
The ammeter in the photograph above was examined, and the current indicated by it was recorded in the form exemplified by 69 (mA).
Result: 3.5 (mA)
